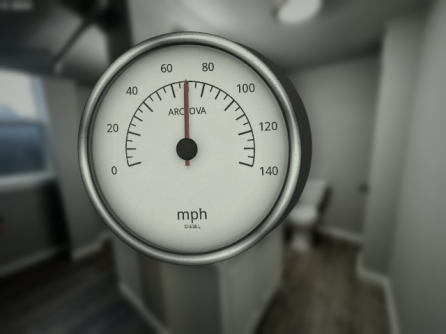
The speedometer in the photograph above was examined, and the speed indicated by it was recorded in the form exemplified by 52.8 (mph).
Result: 70 (mph)
